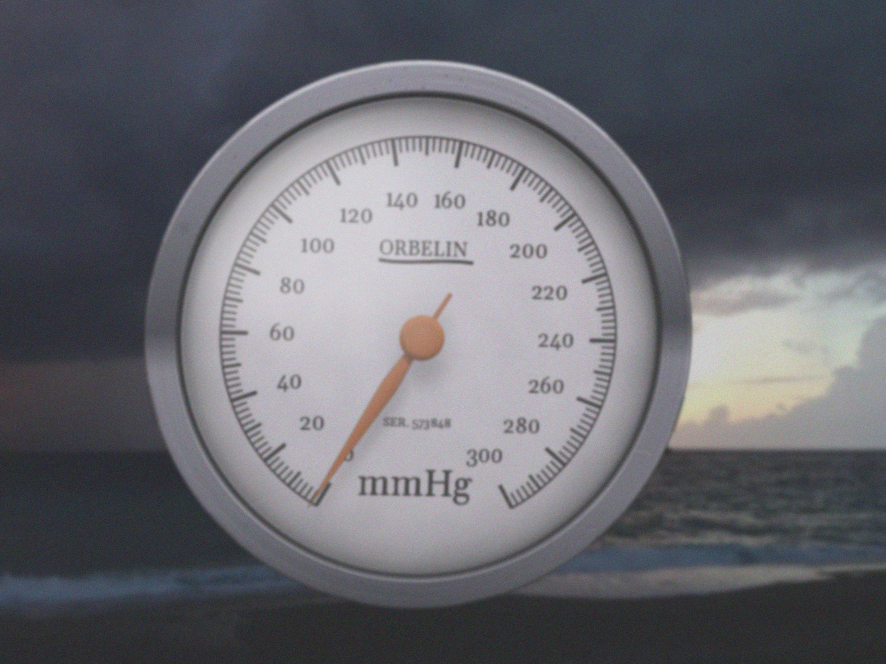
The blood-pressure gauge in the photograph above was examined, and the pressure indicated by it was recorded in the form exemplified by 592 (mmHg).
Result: 2 (mmHg)
